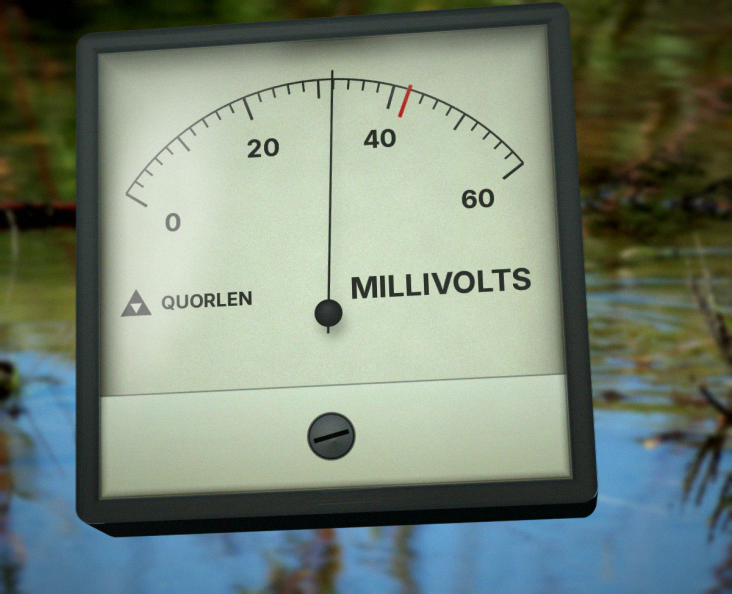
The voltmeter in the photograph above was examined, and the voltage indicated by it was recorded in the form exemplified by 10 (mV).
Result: 32 (mV)
